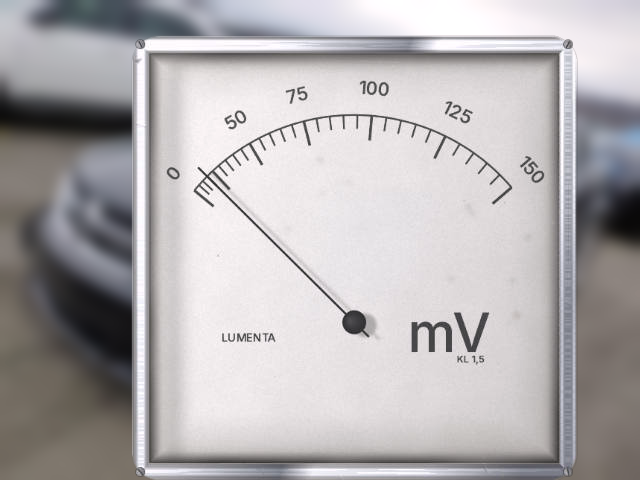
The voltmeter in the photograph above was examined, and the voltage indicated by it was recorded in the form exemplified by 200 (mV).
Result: 20 (mV)
